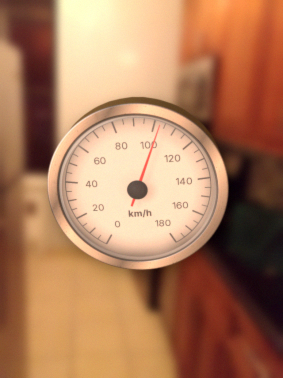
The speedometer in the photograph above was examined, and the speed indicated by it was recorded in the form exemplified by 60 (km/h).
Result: 102.5 (km/h)
